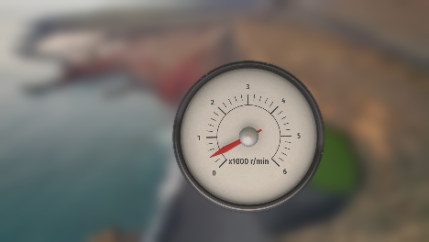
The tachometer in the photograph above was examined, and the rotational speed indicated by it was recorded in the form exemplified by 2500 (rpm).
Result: 400 (rpm)
